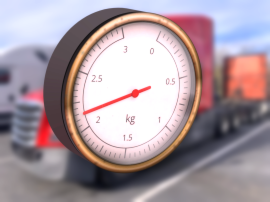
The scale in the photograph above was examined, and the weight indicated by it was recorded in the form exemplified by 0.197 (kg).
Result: 2.15 (kg)
